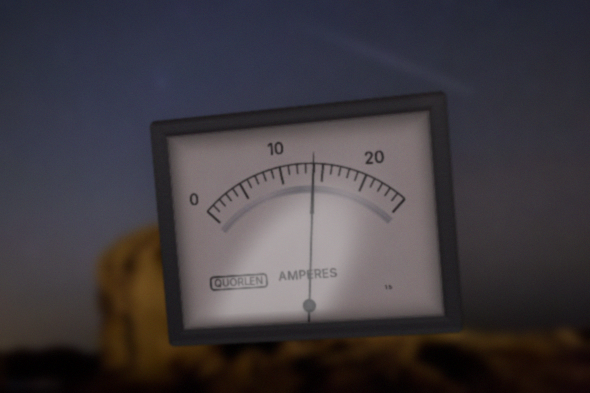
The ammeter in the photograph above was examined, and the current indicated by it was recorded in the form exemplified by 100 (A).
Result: 14 (A)
